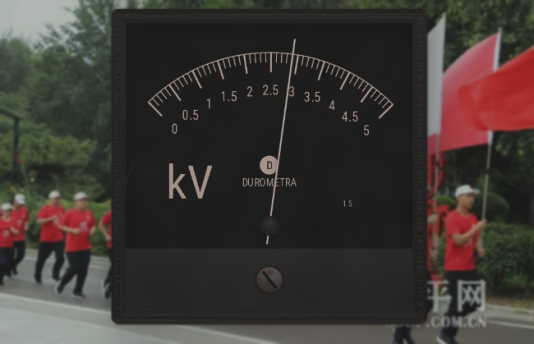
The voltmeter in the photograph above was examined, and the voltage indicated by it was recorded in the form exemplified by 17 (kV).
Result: 2.9 (kV)
